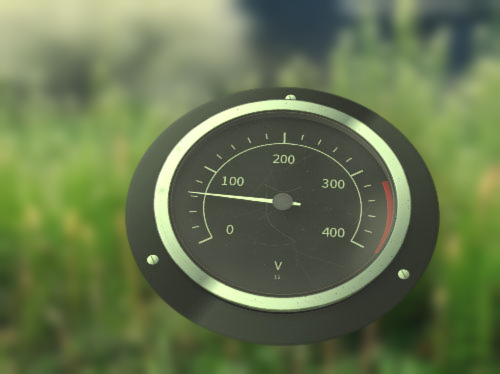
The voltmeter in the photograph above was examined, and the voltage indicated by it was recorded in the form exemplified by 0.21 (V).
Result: 60 (V)
